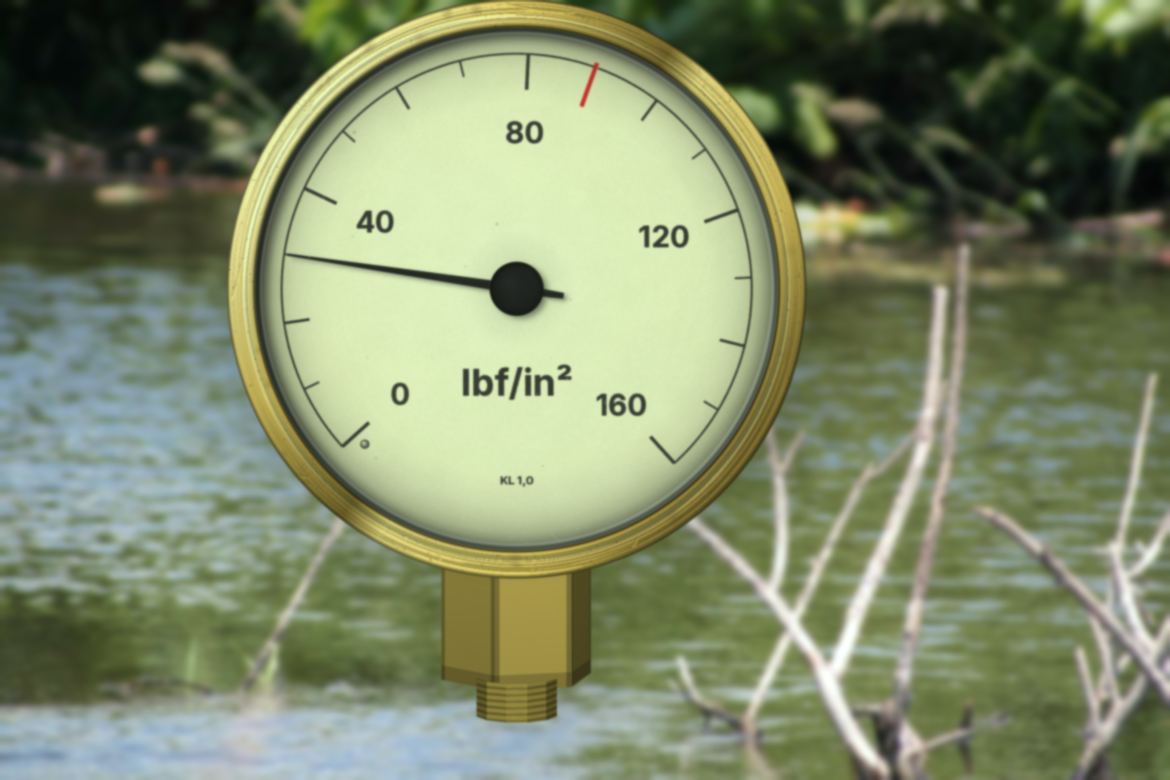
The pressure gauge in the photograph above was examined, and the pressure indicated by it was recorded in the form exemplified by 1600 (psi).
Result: 30 (psi)
